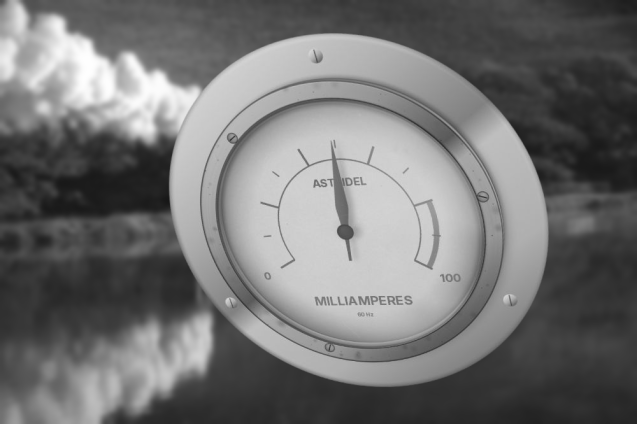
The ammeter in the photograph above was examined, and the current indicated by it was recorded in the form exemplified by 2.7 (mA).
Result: 50 (mA)
